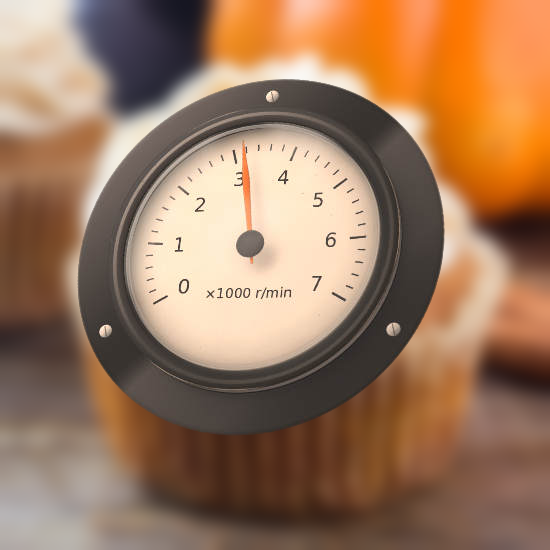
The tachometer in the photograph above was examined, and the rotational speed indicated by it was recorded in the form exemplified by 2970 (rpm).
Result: 3200 (rpm)
